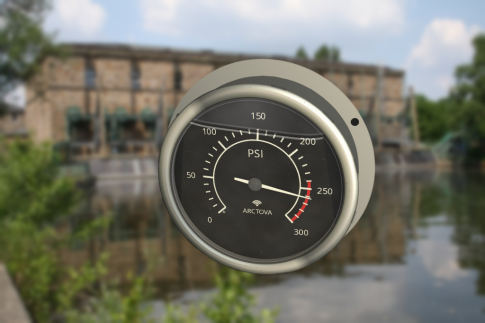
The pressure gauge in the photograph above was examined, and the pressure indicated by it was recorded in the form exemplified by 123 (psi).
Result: 260 (psi)
